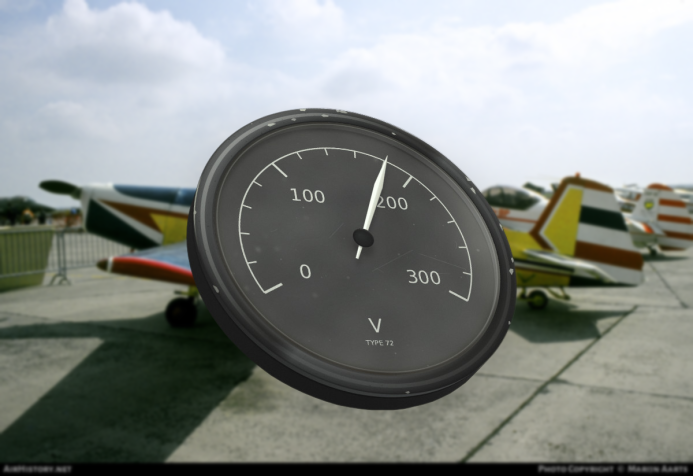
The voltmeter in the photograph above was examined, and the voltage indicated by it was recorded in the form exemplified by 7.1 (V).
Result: 180 (V)
